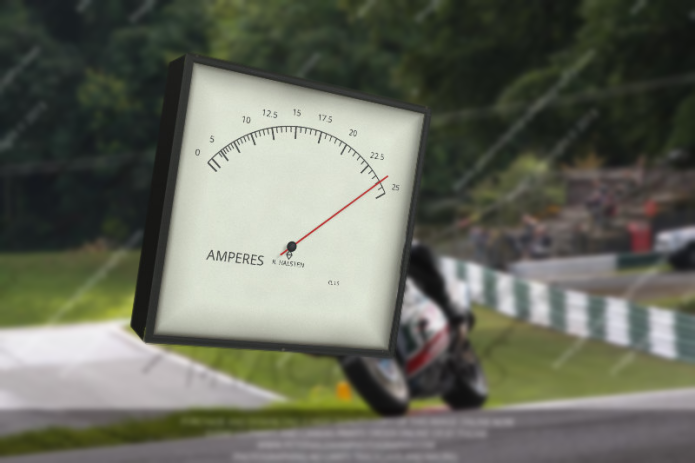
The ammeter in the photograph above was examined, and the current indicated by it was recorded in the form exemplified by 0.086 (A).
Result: 24 (A)
